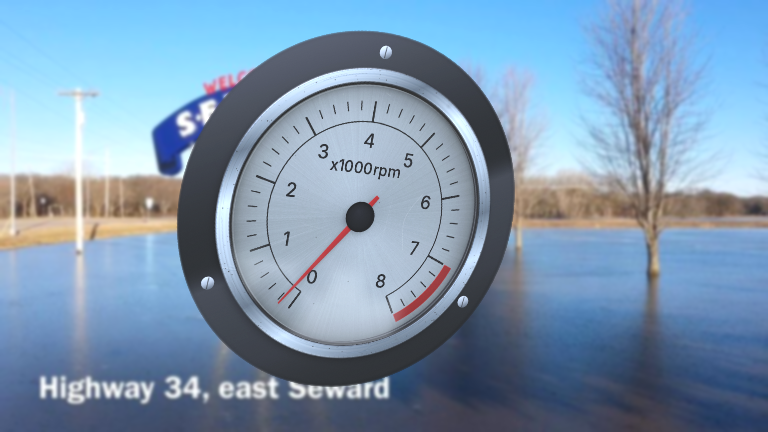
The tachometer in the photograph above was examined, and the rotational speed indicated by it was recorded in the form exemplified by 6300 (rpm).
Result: 200 (rpm)
